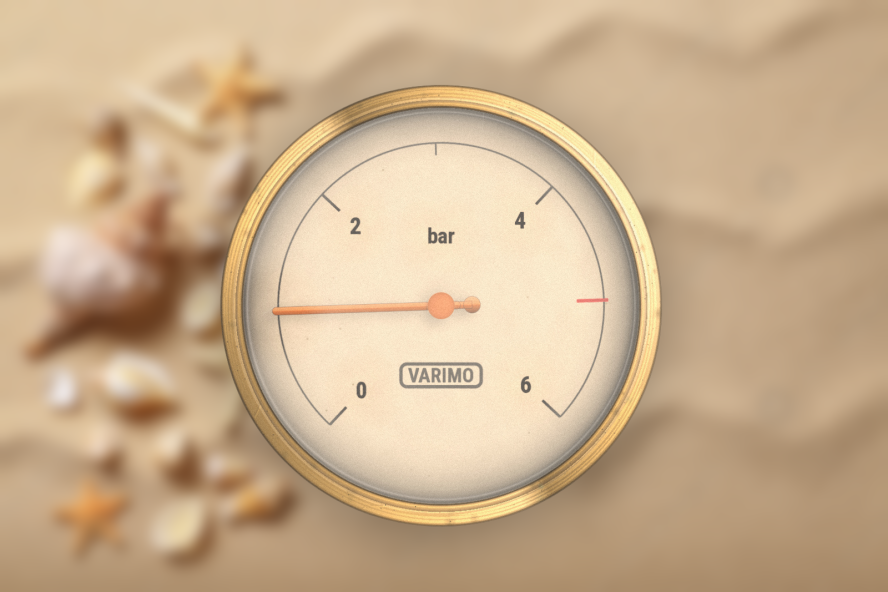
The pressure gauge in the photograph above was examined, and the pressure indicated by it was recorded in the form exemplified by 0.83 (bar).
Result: 1 (bar)
